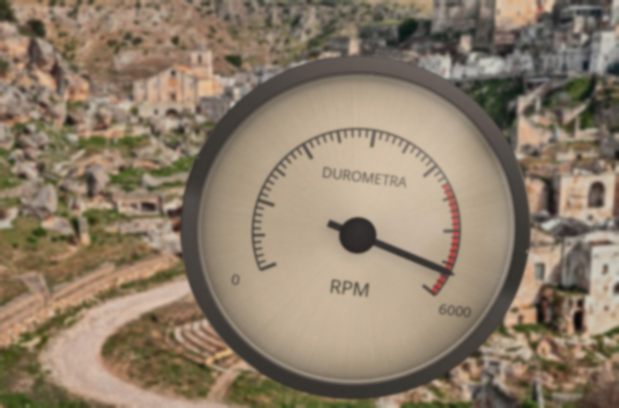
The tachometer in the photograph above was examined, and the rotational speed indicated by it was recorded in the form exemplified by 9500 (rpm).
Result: 5600 (rpm)
